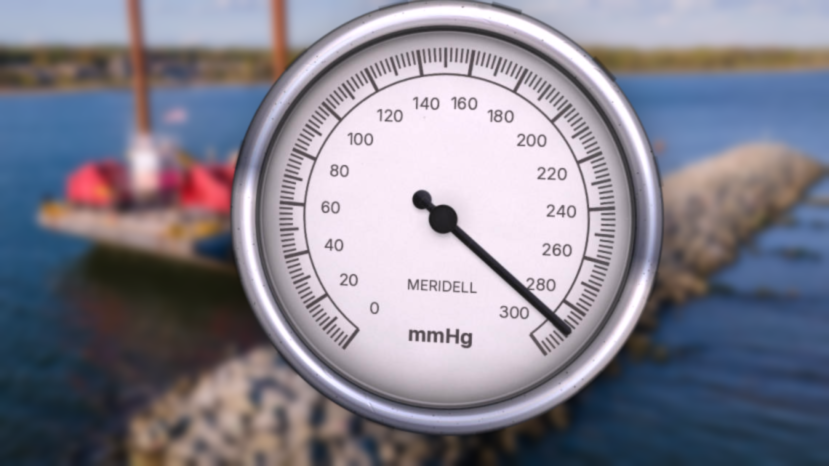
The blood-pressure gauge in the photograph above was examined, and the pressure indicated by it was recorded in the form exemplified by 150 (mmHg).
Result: 288 (mmHg)
